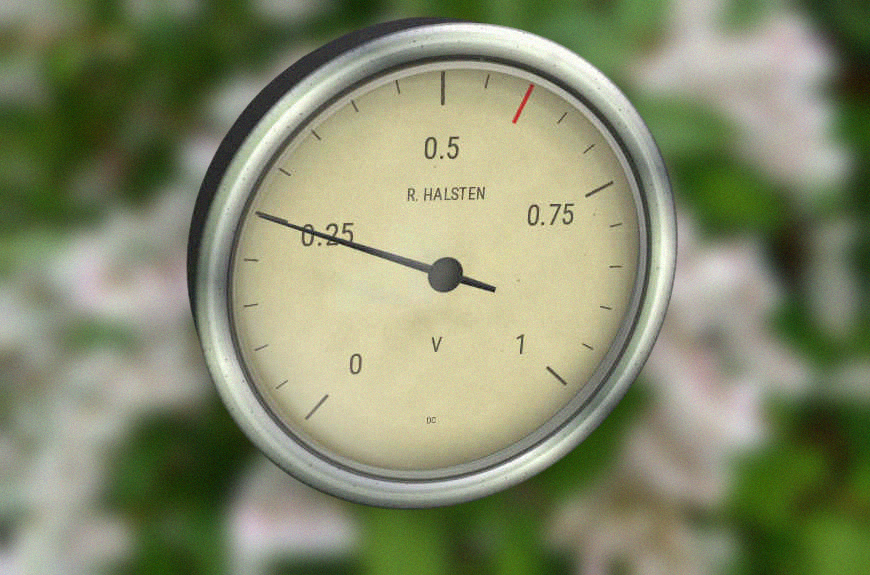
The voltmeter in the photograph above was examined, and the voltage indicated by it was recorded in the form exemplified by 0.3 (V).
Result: 0.25 (V)
